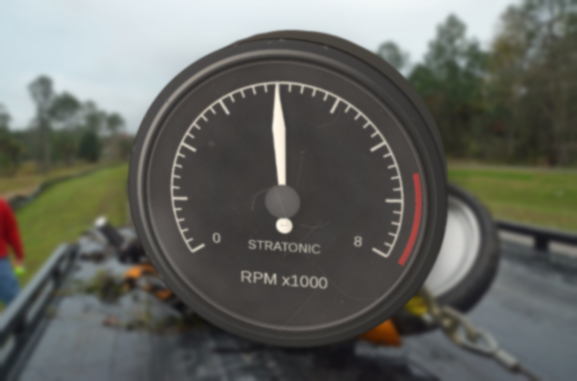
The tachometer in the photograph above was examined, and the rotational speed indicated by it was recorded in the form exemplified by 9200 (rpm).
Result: 4000 (rpm)
